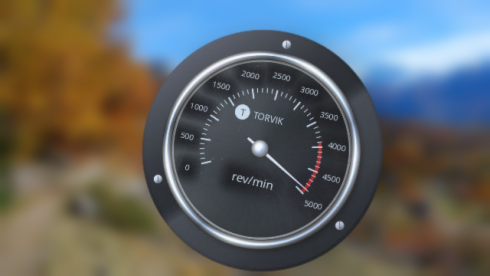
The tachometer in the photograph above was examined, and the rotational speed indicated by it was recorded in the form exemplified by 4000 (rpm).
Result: 4900 (rpm)
